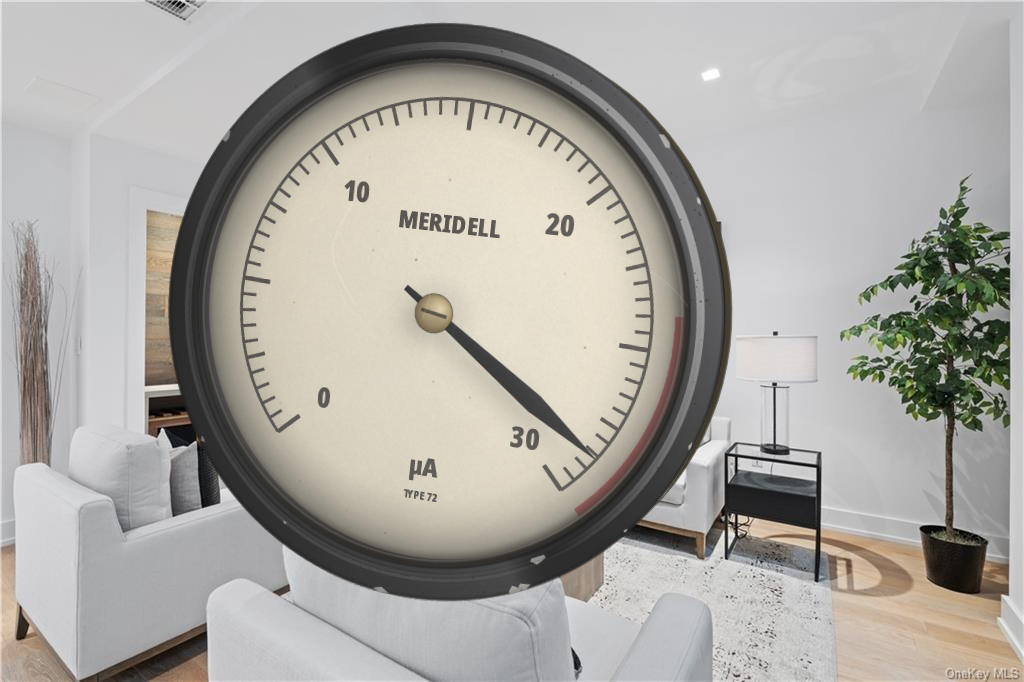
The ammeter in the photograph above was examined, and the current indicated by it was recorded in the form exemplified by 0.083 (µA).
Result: 28.5 (µA)
